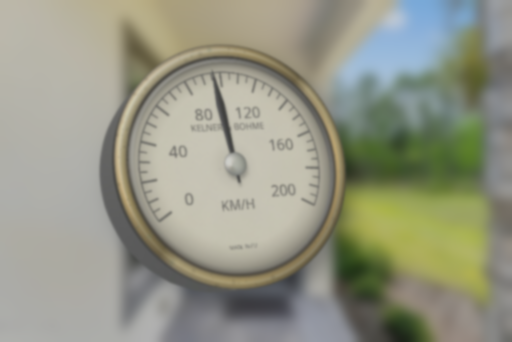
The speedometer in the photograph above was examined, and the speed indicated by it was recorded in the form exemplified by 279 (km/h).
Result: 95 (km/h)
